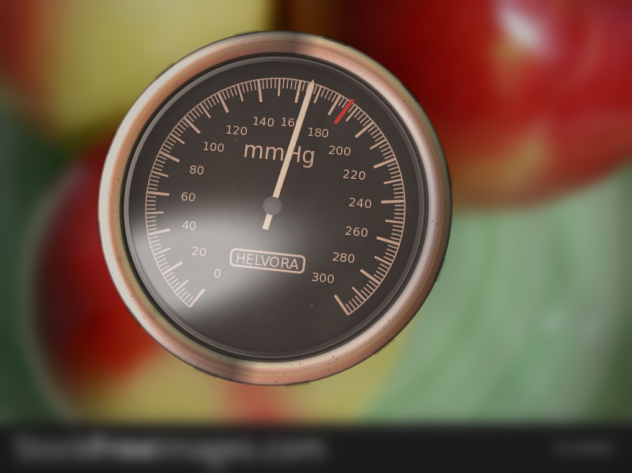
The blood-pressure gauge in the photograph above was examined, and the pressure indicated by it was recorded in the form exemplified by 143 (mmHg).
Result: 166 (mmHg)
